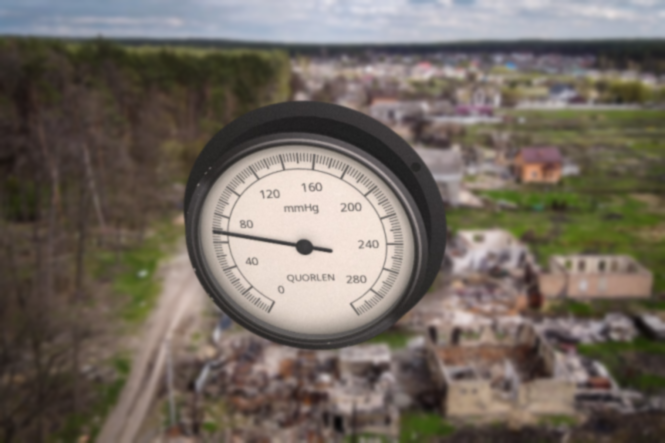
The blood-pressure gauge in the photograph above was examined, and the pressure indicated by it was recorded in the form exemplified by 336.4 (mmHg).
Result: 70 (mmHg)
